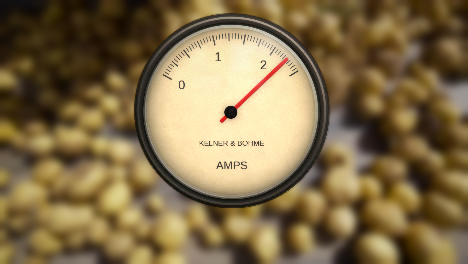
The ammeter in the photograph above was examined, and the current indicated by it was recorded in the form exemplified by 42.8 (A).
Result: 2.25 (A)
